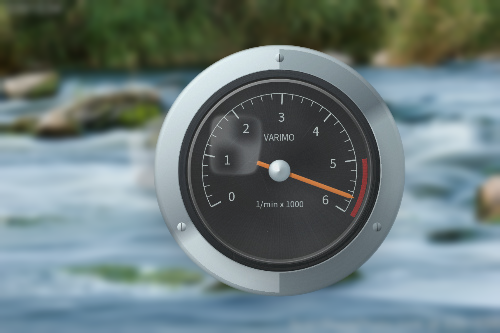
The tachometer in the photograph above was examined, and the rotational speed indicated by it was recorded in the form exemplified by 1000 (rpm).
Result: 5700 (rpm)
